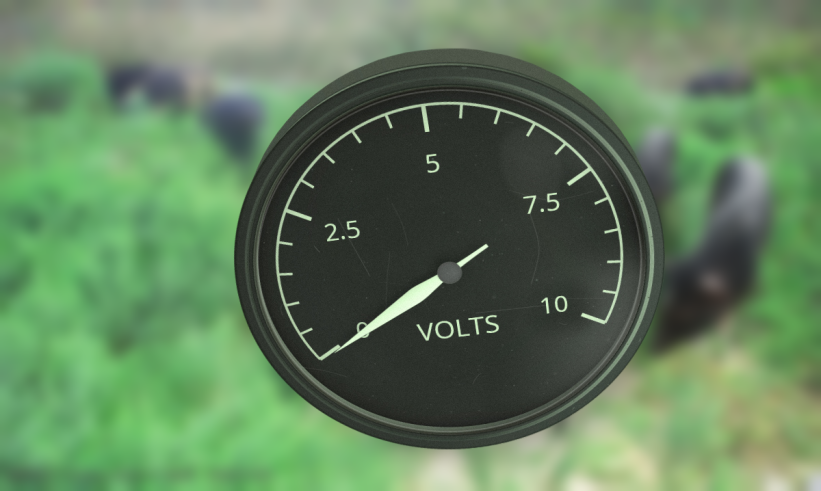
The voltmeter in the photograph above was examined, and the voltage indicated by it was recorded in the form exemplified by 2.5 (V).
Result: 0 (V)
